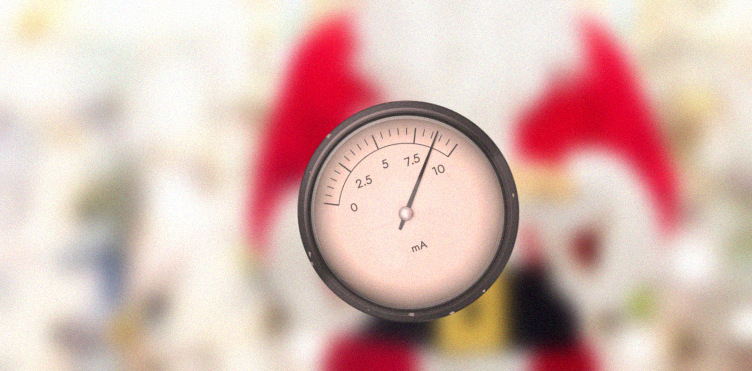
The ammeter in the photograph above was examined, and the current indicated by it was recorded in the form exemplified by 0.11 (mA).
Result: 8.75 (mA)
